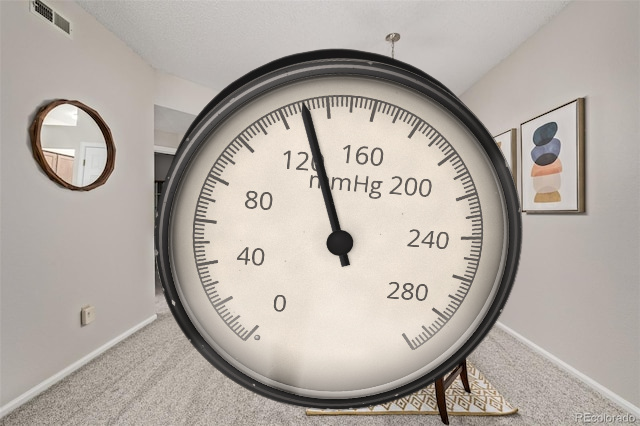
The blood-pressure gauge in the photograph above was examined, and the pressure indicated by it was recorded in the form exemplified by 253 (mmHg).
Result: 130 (mmHg)
